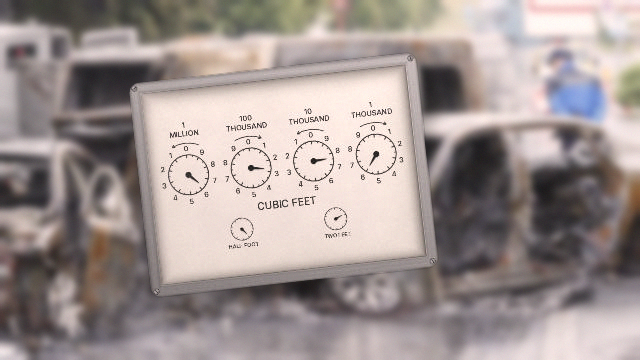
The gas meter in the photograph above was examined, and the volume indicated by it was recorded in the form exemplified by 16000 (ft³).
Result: 627600 (ft³)
